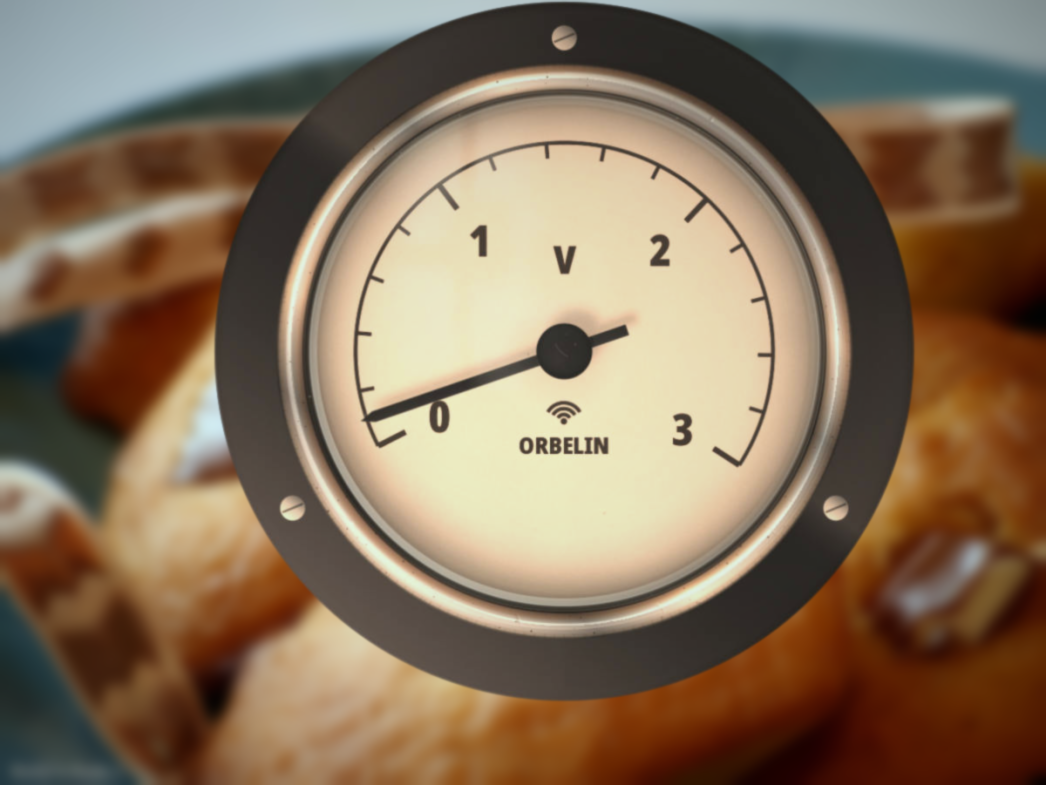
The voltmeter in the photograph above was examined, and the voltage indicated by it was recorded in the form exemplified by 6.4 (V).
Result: 0.1 (V)
